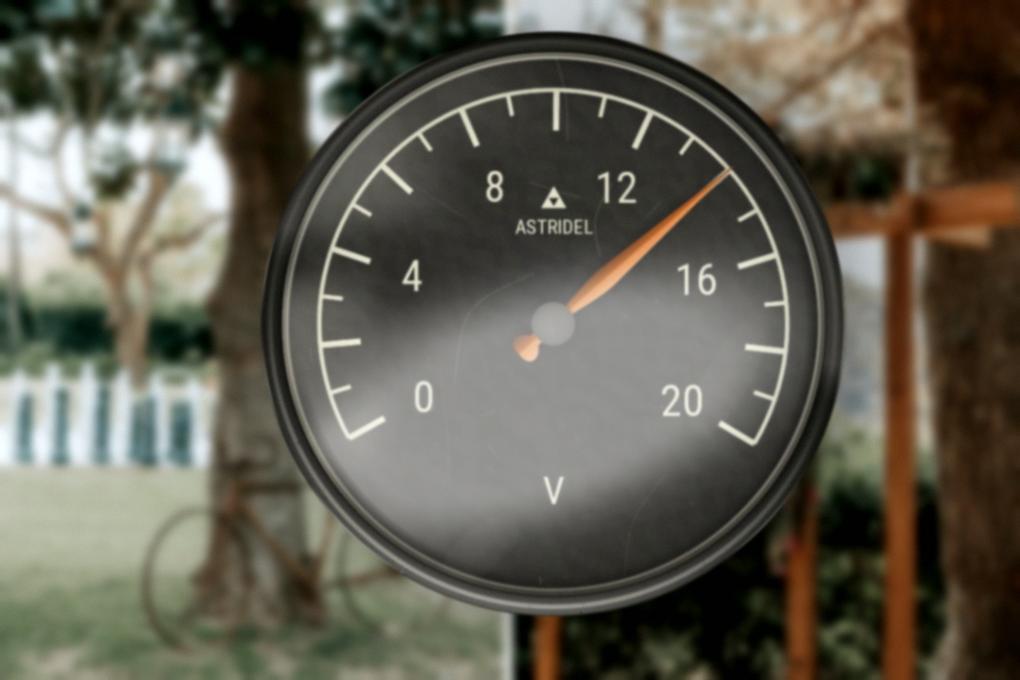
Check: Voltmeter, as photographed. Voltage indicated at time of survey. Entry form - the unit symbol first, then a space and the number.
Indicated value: V 14
